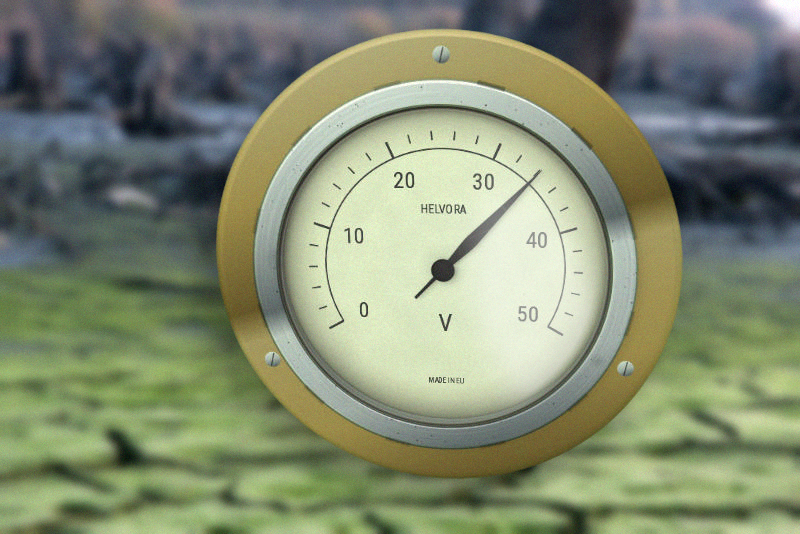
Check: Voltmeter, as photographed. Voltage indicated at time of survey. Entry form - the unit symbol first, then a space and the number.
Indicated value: V 34
